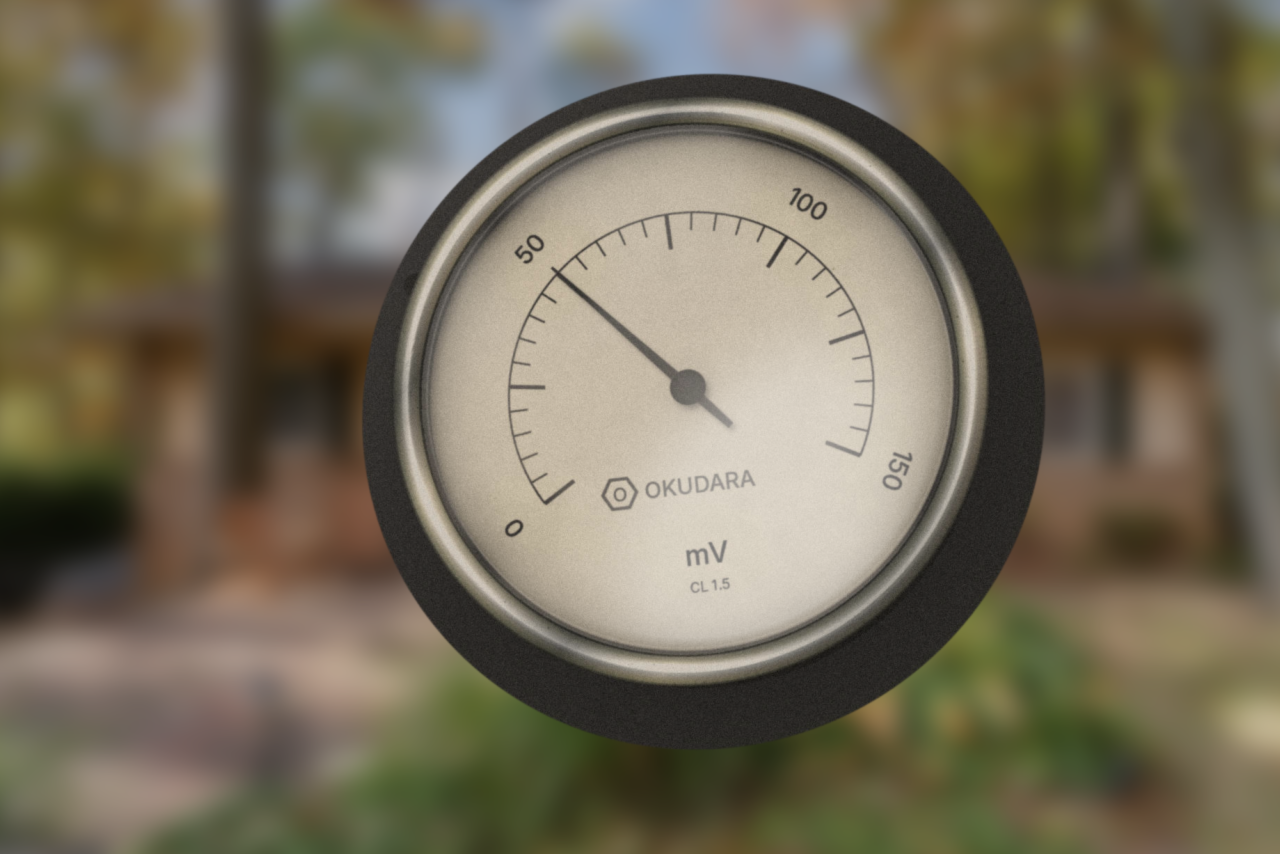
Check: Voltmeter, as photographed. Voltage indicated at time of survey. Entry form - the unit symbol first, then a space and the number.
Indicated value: mV 50
